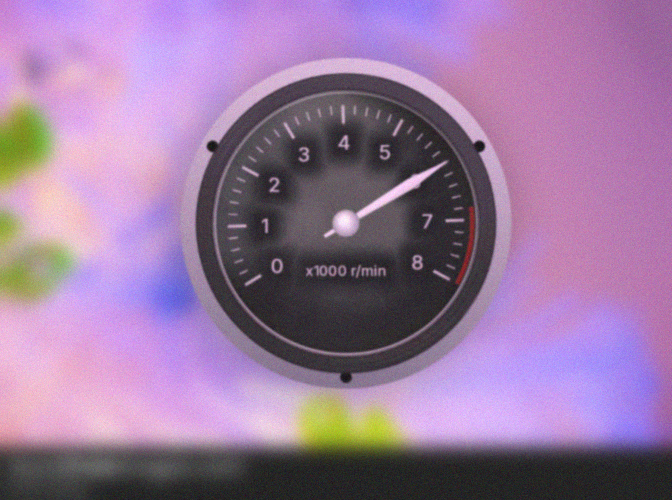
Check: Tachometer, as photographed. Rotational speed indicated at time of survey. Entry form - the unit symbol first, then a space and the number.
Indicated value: rpm 6000
